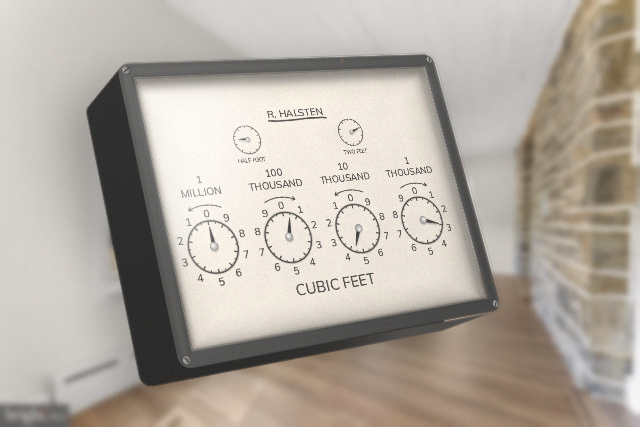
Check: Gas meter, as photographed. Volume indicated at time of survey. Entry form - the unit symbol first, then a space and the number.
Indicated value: ft³ 4300
